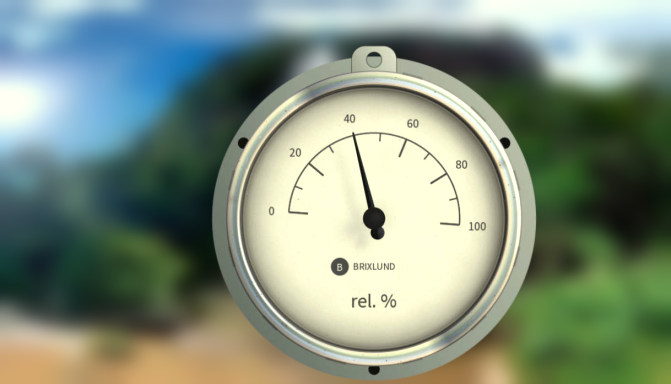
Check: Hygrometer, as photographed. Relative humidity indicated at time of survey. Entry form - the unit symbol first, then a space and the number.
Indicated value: % 40
